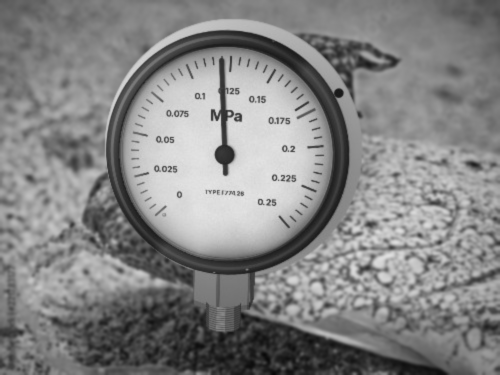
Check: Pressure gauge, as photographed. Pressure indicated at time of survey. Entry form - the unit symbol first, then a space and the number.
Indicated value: MPa 0.12
